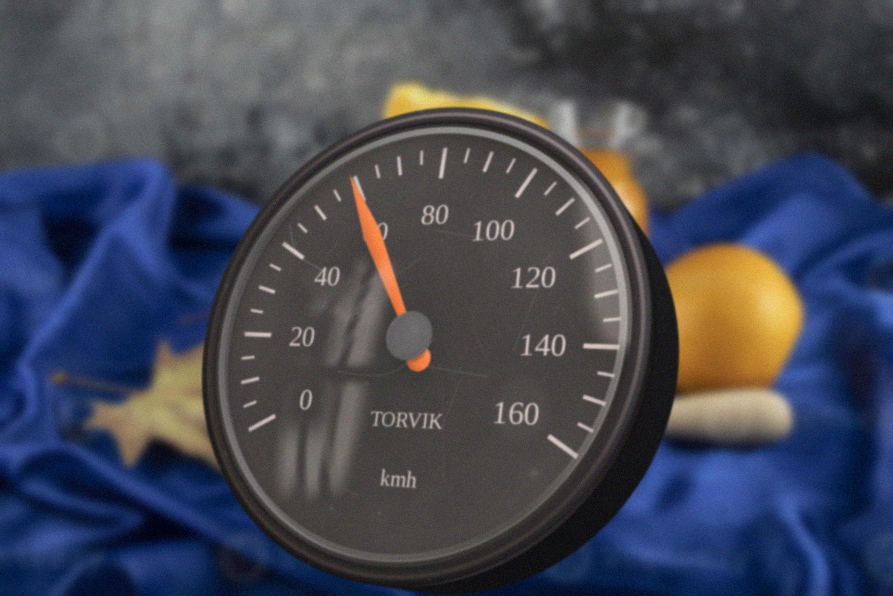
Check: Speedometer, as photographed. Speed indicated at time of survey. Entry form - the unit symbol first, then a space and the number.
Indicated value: km/h 60
